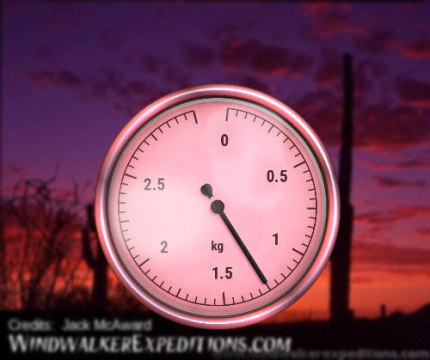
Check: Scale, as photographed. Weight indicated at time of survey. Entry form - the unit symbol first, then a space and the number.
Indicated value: kg 1.25
